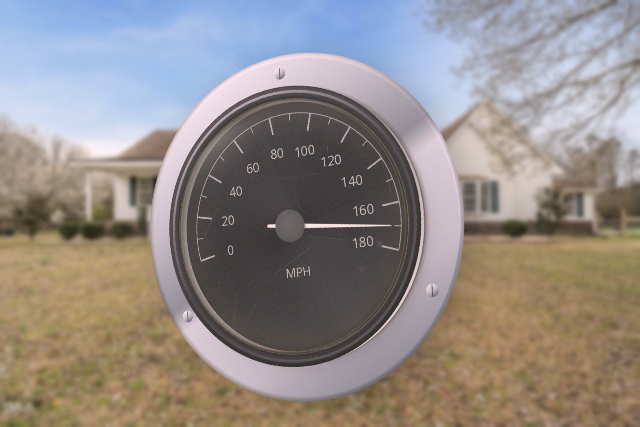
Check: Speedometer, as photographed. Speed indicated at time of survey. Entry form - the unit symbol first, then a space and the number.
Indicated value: mph 170
